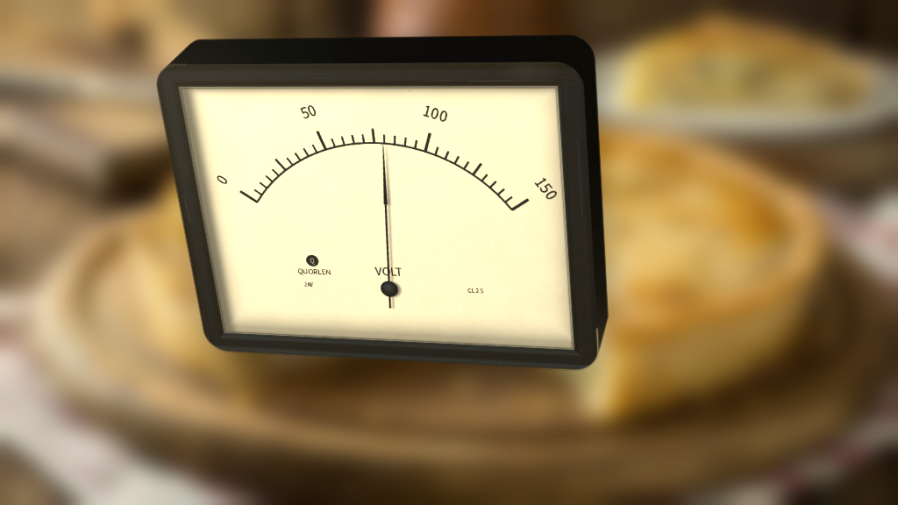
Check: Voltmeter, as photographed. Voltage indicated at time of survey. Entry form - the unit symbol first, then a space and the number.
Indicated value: V 80
